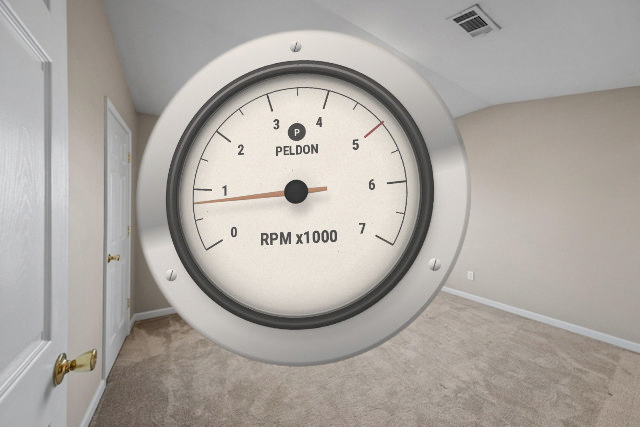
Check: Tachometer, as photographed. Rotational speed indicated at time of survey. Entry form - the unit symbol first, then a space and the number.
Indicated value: rpm 750
